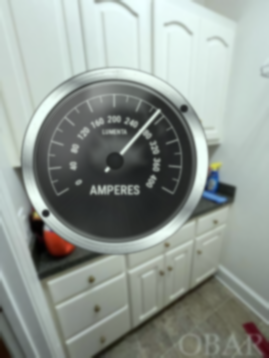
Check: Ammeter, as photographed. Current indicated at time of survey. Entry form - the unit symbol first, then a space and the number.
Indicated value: A 270
